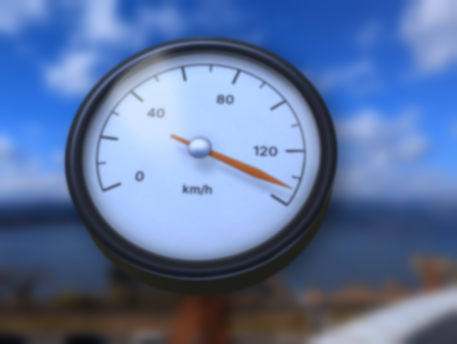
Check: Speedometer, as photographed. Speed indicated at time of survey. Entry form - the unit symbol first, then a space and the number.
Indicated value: km/h 135
